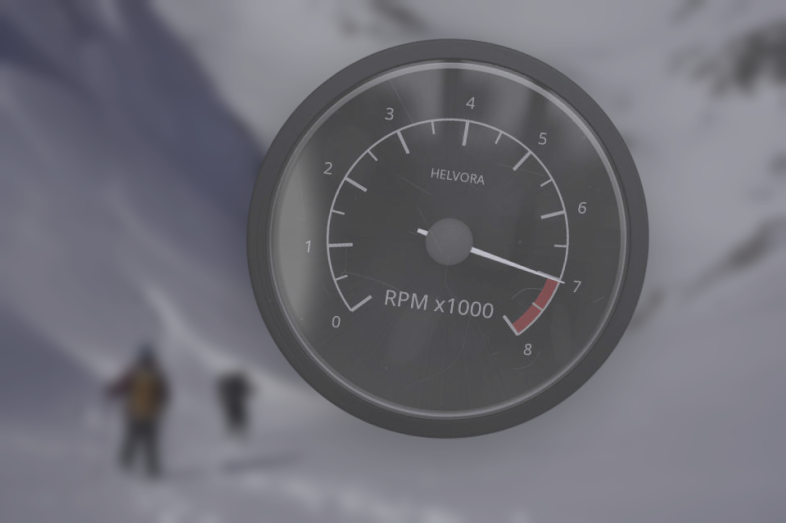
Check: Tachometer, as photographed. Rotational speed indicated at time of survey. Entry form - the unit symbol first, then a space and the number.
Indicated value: rpm 7000
